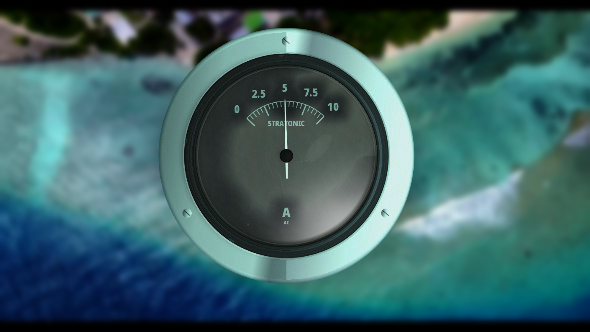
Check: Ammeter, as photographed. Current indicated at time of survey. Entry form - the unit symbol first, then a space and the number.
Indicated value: A 5
